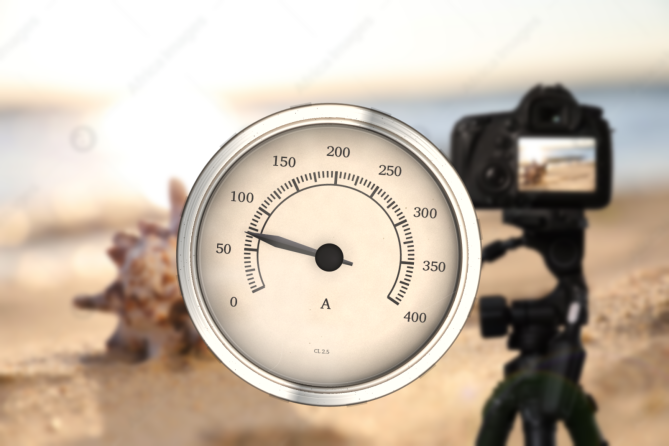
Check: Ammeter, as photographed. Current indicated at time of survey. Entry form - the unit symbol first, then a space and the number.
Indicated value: A 70
